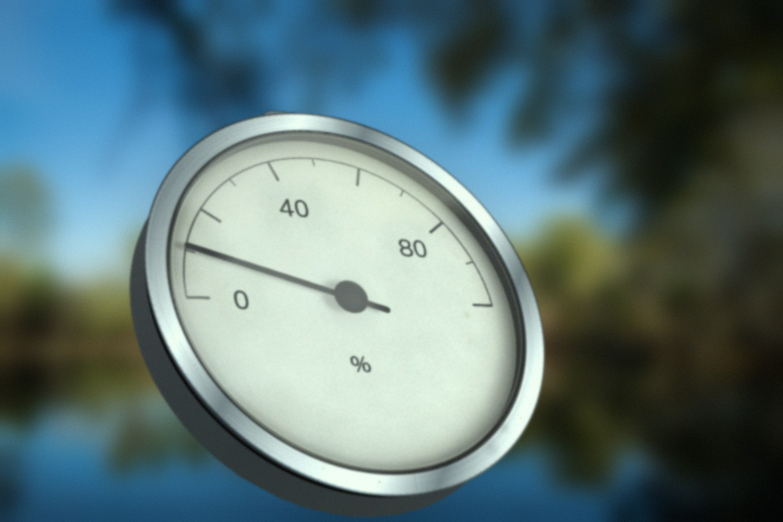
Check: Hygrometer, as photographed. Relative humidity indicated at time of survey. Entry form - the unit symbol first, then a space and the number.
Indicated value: % 10
